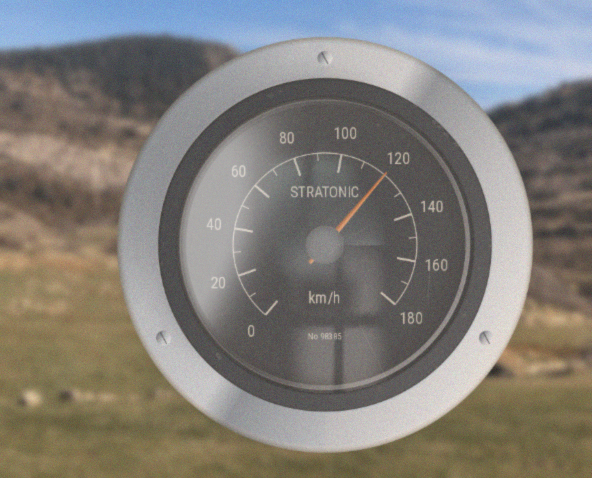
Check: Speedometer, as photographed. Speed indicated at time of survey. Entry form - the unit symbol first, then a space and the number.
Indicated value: km/h 120
